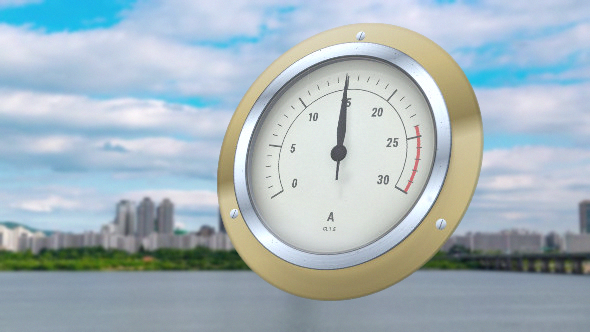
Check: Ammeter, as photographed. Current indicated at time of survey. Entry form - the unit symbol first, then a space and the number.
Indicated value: A 15
